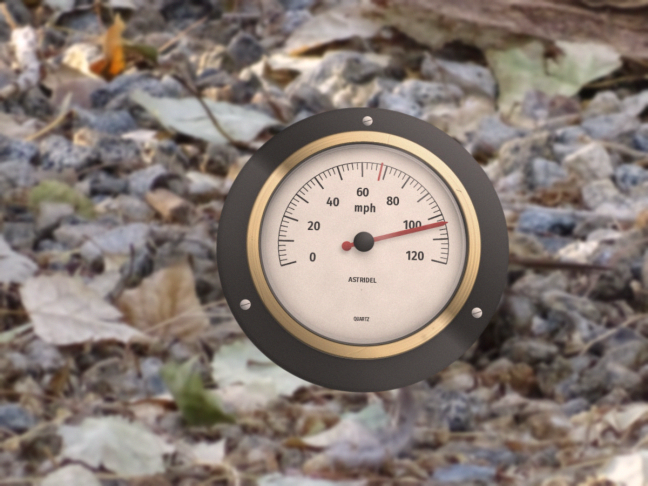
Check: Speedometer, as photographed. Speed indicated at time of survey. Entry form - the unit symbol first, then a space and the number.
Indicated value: mph 104
